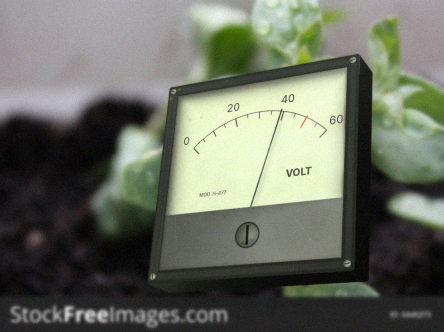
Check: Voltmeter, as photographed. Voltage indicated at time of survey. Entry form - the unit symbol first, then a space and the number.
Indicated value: V 40
